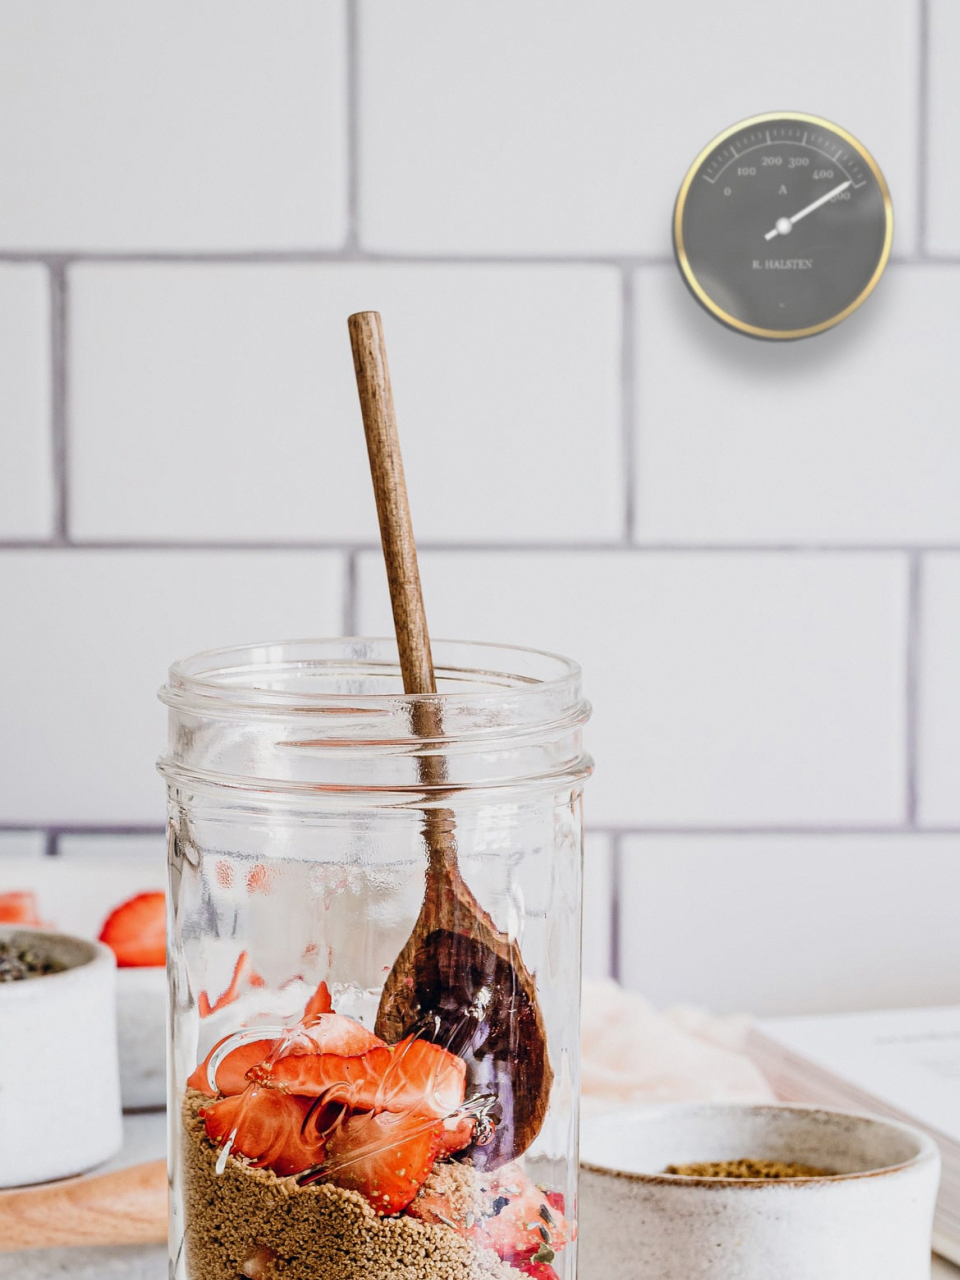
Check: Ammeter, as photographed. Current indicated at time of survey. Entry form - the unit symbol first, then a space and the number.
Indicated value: A 480
